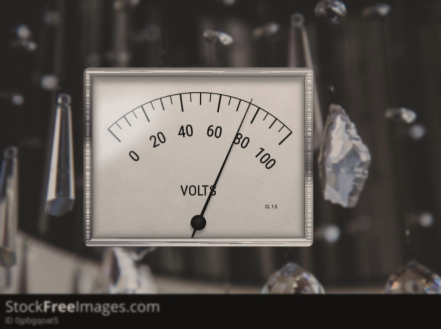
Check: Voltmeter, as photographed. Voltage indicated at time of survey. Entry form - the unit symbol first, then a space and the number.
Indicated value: V 75
